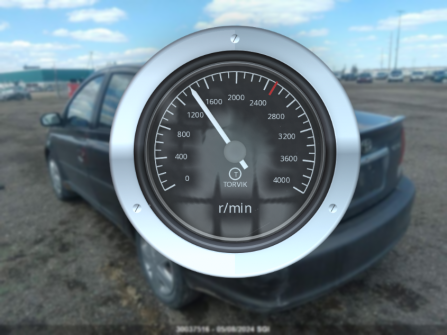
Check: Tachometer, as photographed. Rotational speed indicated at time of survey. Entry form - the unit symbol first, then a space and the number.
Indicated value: rpm 1400
